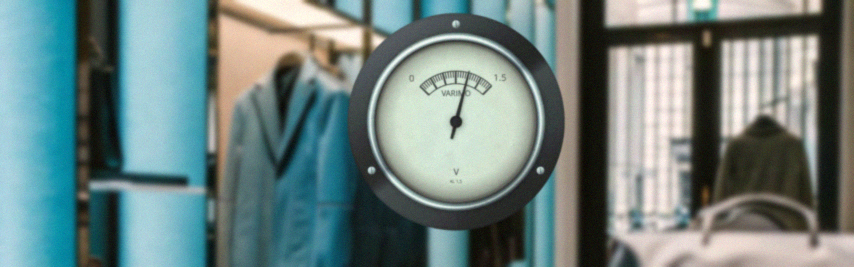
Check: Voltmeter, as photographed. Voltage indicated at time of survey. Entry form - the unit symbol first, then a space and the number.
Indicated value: V 1
